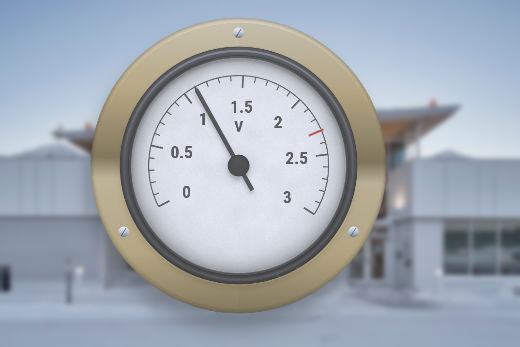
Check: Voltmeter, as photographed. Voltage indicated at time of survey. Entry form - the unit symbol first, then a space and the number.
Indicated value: V 1.1
